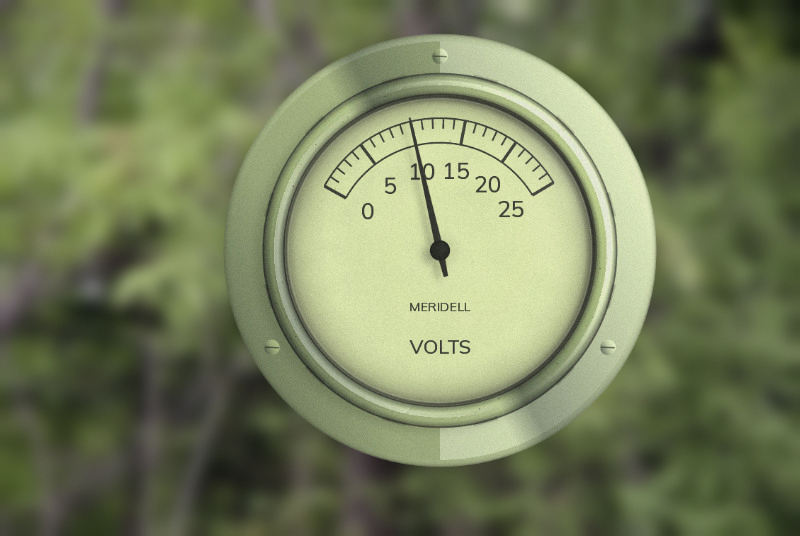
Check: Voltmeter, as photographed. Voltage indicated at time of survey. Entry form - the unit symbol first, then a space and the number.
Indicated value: V 10
